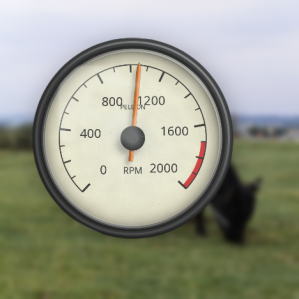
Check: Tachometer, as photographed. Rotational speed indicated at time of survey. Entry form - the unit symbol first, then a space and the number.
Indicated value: rpm 1050
